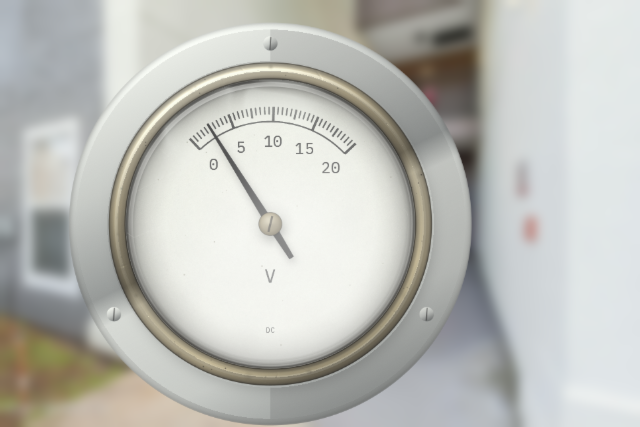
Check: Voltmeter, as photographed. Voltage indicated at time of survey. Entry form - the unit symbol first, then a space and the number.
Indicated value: V 2.5
